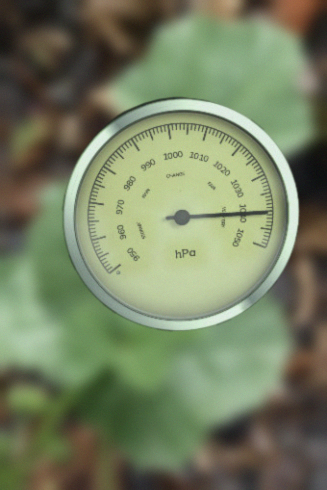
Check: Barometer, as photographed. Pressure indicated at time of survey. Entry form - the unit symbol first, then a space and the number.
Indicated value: hPa 1040
